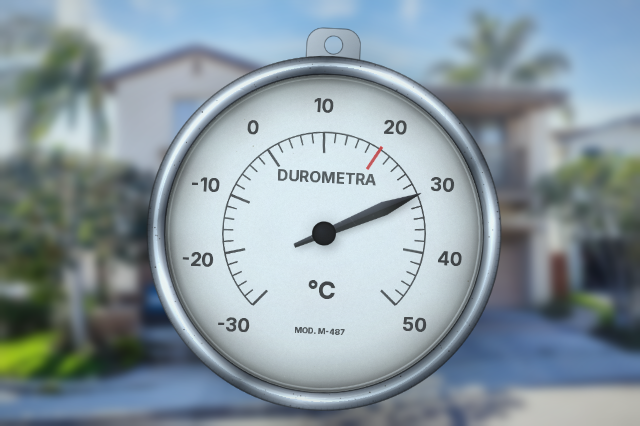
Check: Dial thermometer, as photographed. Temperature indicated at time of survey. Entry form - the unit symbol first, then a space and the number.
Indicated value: °C 30
